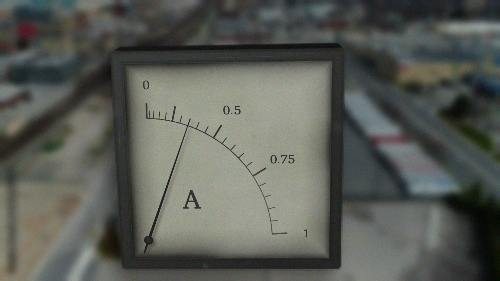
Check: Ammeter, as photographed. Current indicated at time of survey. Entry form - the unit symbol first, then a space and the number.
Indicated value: A 0.35
